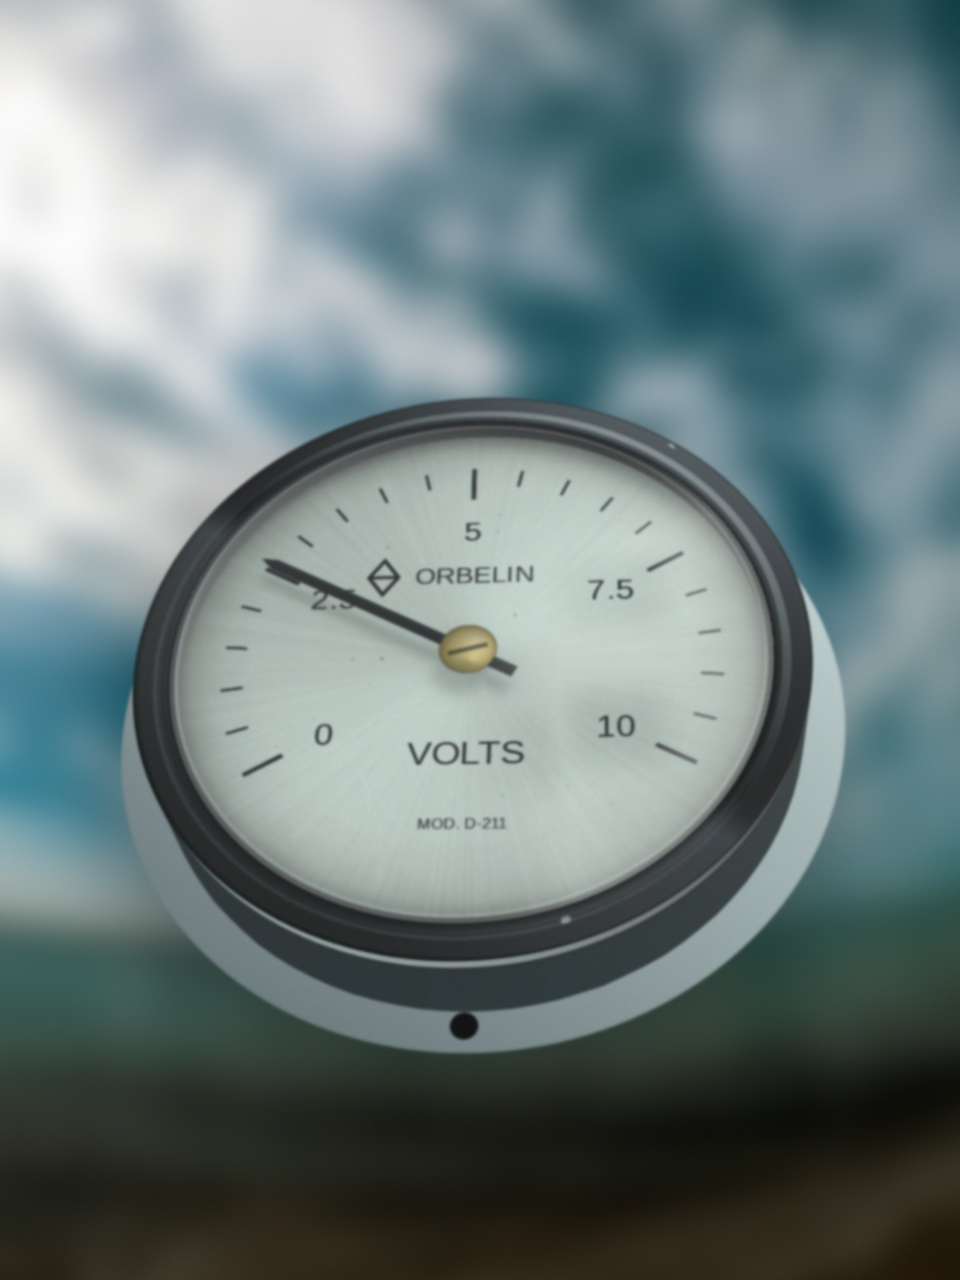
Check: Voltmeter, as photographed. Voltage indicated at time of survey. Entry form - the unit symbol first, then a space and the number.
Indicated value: V 2.5
